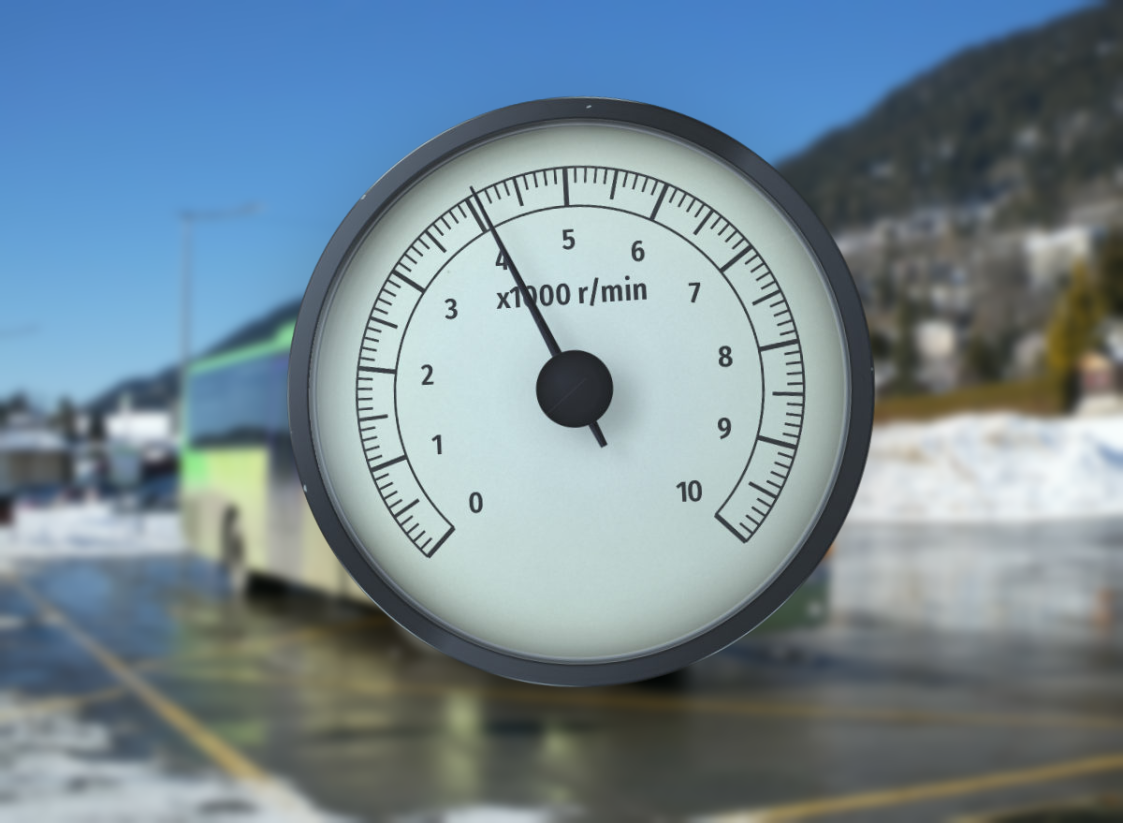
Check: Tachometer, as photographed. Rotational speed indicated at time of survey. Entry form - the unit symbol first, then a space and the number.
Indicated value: rpm 4100
